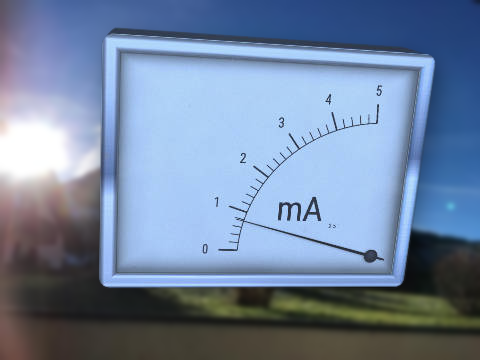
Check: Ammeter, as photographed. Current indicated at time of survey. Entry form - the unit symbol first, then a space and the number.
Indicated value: mA 0.8
